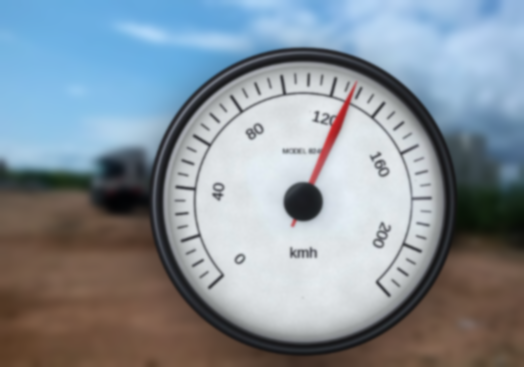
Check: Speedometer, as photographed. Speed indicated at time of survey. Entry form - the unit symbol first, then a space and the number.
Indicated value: km/h 127.5
